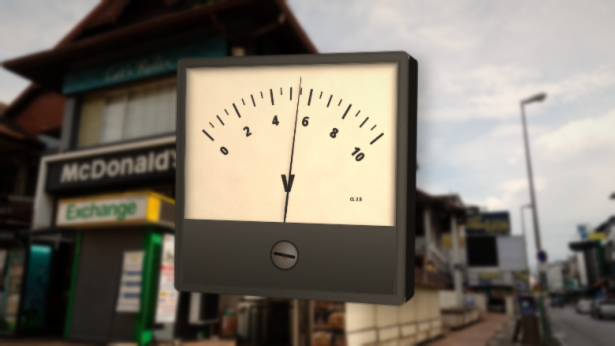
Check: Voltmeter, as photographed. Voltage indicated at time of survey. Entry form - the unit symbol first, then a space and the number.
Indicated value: V 5.5
